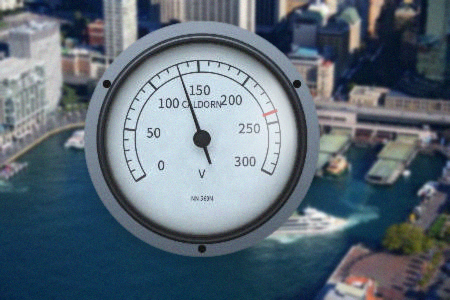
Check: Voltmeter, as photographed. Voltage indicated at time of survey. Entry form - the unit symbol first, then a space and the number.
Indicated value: V 130
